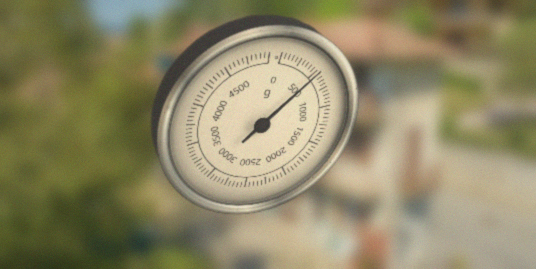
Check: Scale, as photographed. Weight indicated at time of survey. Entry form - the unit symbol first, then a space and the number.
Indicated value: g 500
